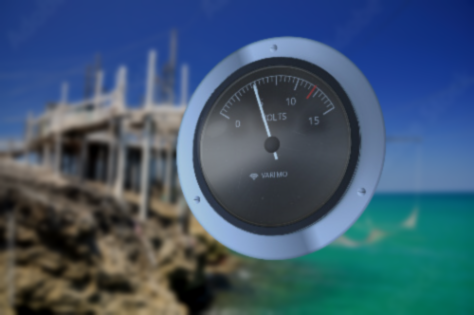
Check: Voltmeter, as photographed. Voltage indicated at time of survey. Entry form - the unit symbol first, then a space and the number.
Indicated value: V 5
